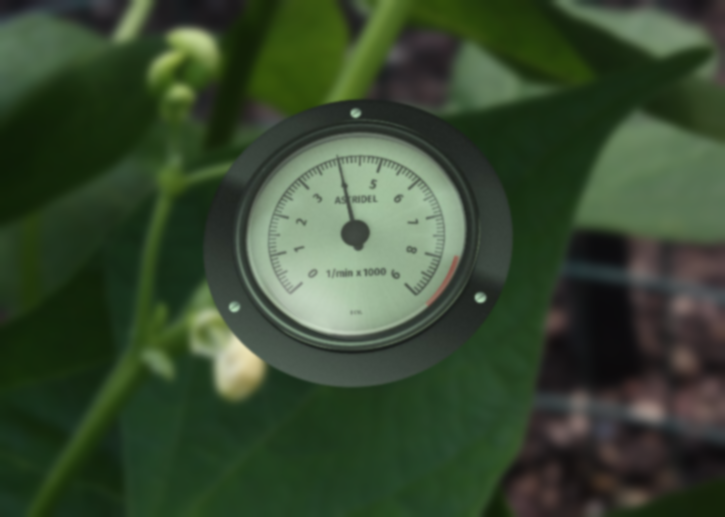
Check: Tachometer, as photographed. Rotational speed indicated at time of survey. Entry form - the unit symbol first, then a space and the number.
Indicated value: rpm 4000
